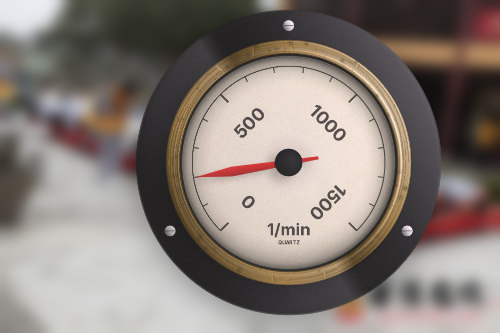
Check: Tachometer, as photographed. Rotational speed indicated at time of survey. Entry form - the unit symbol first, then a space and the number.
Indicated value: rpm 200
